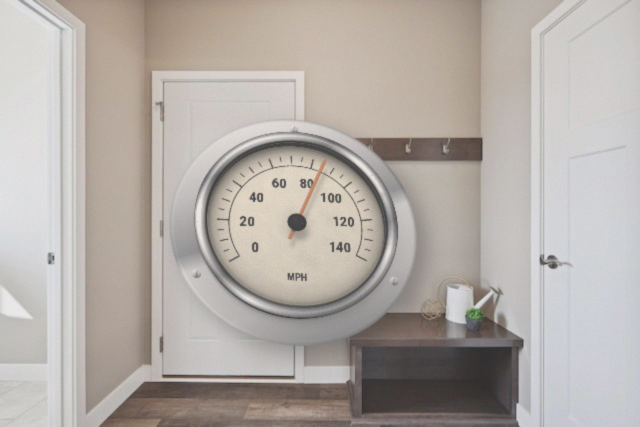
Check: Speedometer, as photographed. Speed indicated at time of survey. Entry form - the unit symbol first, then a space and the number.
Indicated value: mph 85
